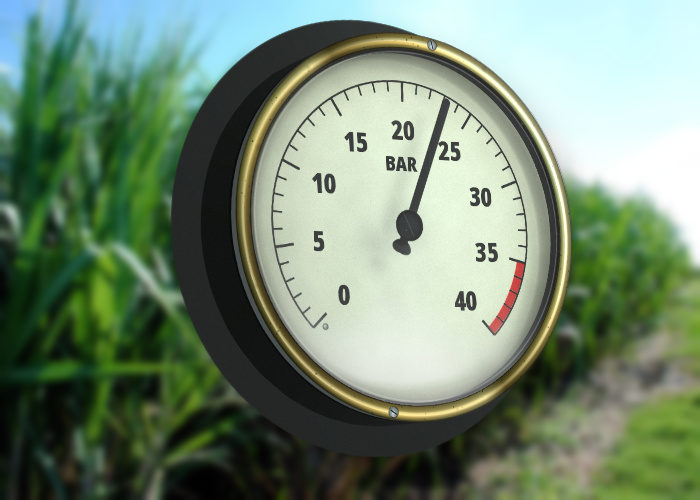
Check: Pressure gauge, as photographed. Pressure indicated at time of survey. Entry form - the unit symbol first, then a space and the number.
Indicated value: bar 23
